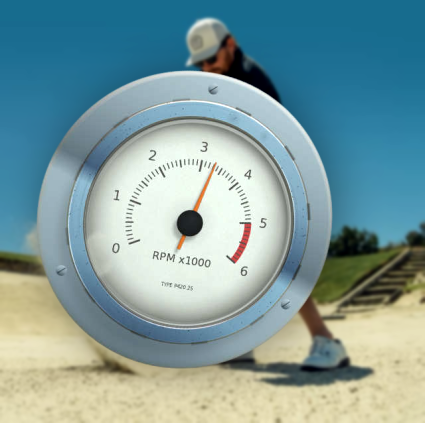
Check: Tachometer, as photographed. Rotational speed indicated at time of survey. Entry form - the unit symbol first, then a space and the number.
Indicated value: rpm 3300
